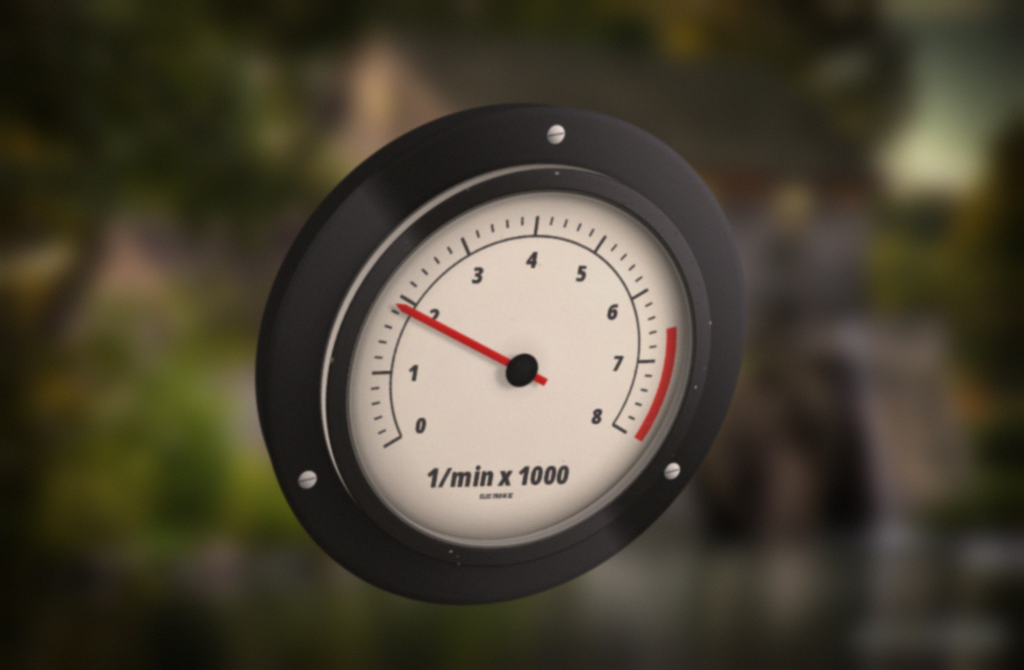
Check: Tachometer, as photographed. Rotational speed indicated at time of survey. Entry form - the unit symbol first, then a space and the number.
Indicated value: rpm 1900
